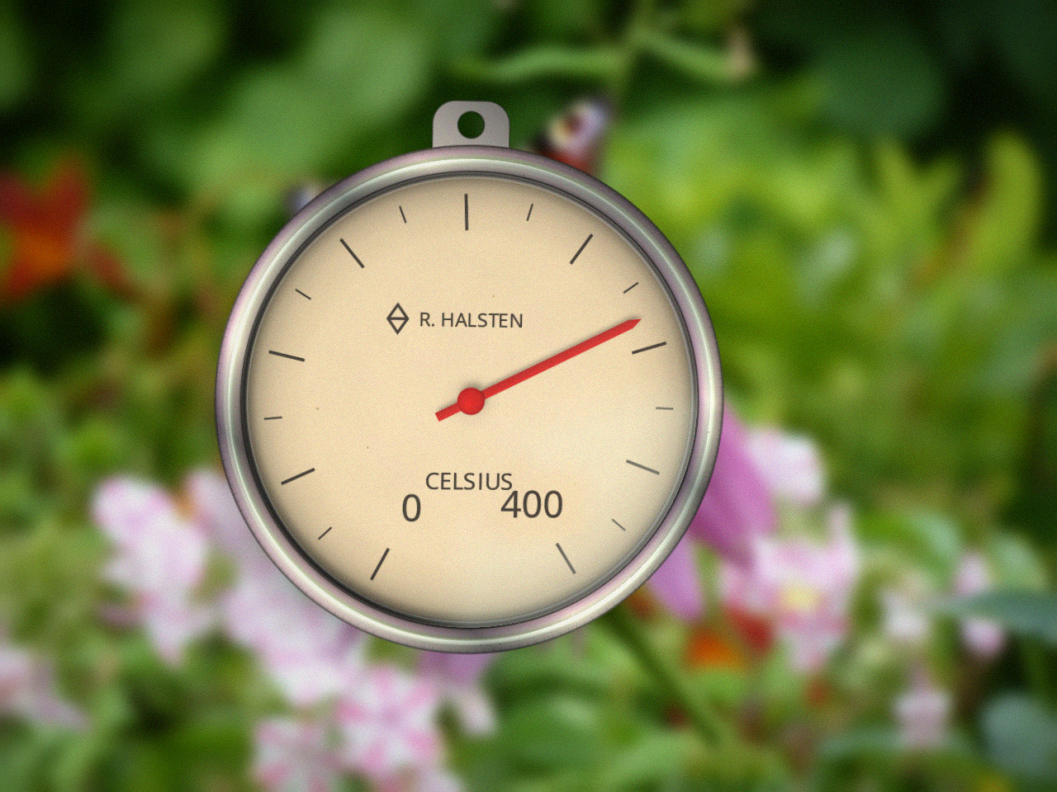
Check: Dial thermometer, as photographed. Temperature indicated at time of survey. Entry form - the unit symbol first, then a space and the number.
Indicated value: °C 287.5
